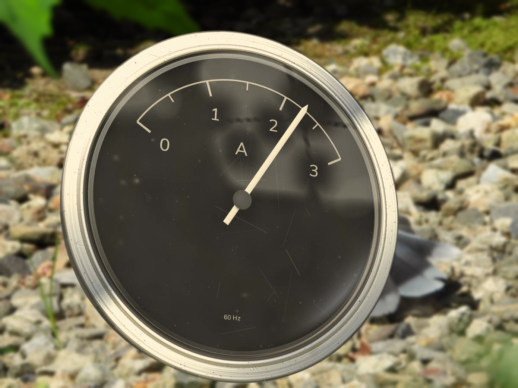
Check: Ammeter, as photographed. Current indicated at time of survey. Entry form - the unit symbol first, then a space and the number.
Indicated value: A 2.25
